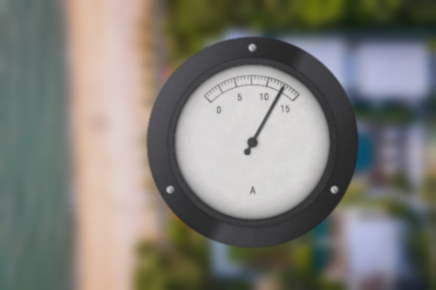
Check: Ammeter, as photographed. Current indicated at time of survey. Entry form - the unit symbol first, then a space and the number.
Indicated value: A 12.5
